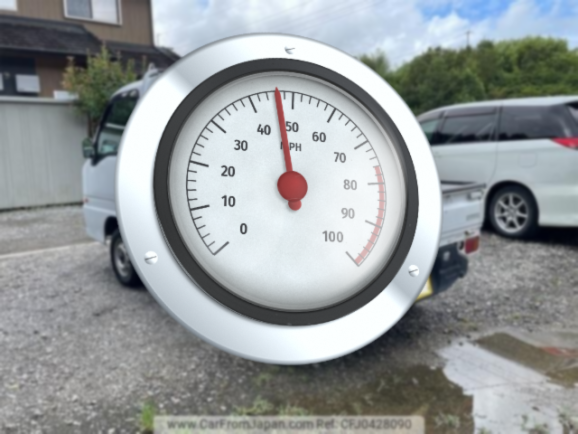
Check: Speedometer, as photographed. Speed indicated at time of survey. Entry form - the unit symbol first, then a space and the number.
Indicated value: mph 46
